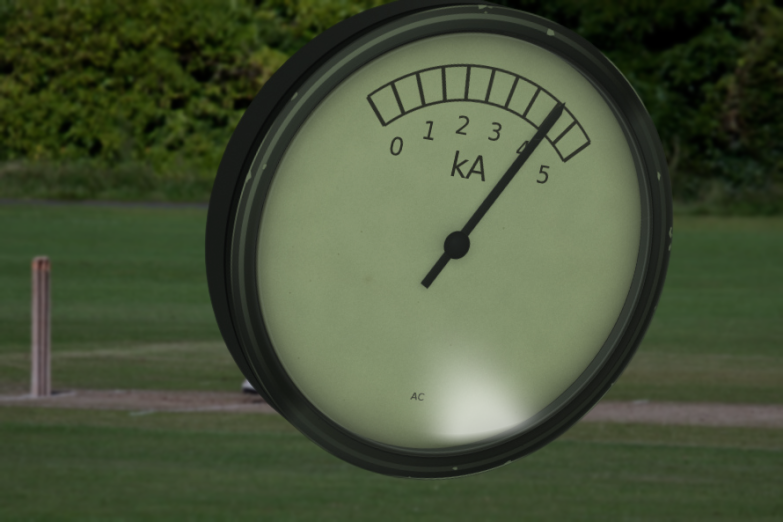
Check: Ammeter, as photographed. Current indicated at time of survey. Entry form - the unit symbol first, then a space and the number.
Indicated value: kA 4
